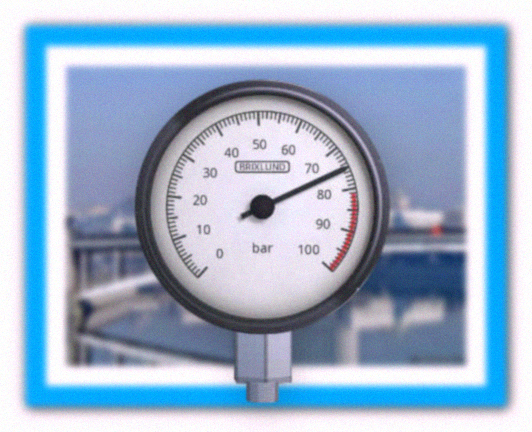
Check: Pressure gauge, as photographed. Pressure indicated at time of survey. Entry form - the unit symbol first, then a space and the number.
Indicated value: bar 75
